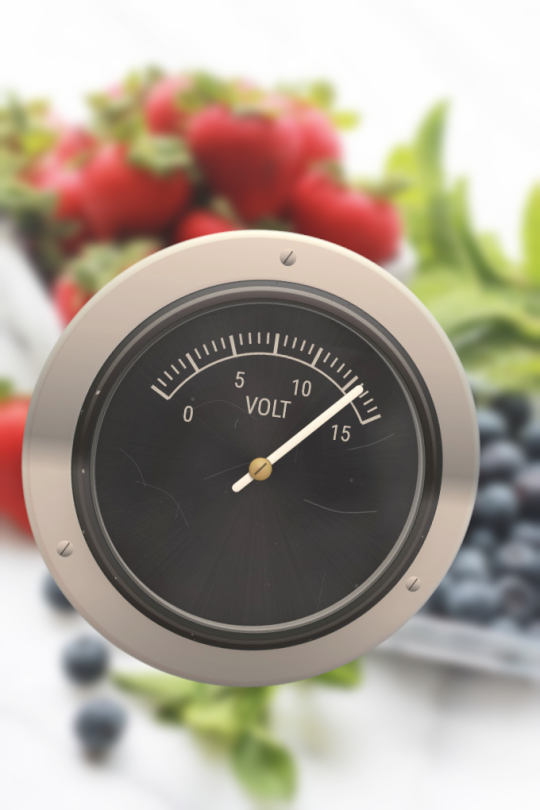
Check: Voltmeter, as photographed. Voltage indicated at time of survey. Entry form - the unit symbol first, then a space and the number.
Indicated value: V 13
